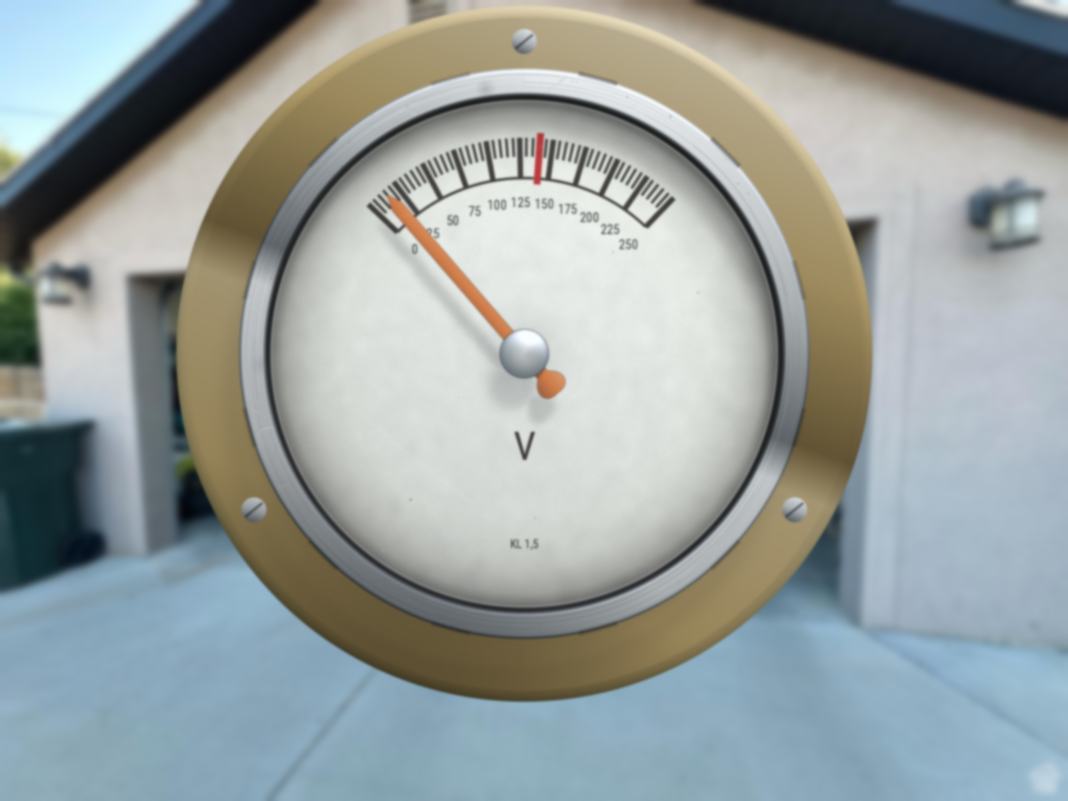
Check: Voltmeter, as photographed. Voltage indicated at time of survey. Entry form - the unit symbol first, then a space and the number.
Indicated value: V 15
